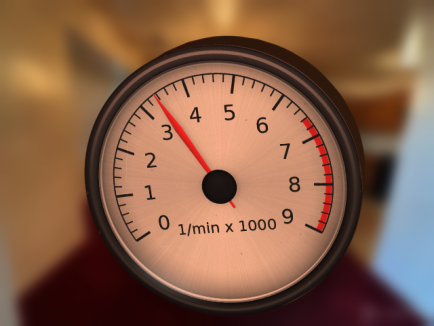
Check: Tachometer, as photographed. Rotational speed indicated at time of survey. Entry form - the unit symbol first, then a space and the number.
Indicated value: rpm 3400
